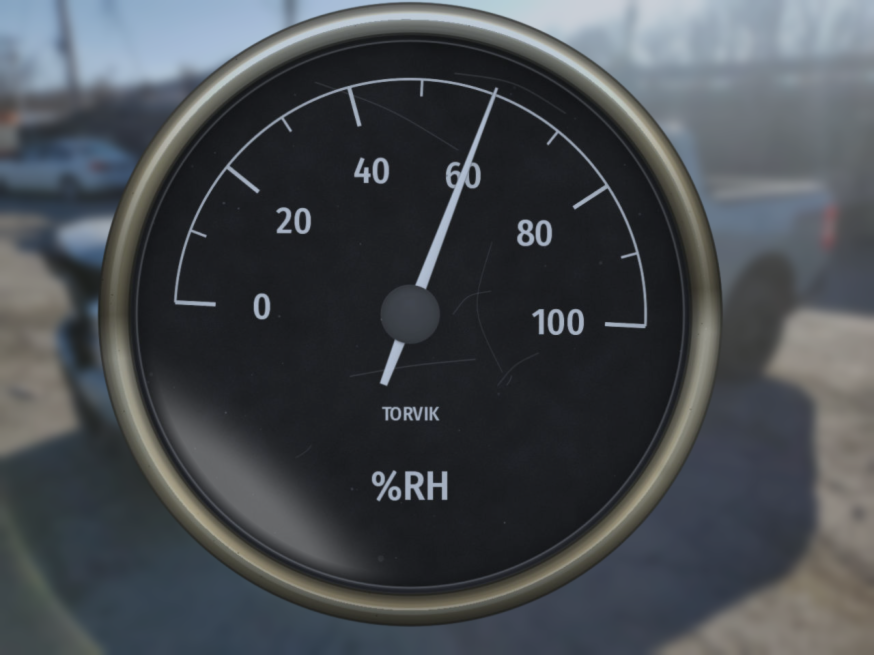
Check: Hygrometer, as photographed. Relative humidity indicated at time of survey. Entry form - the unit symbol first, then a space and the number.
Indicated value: % 60
